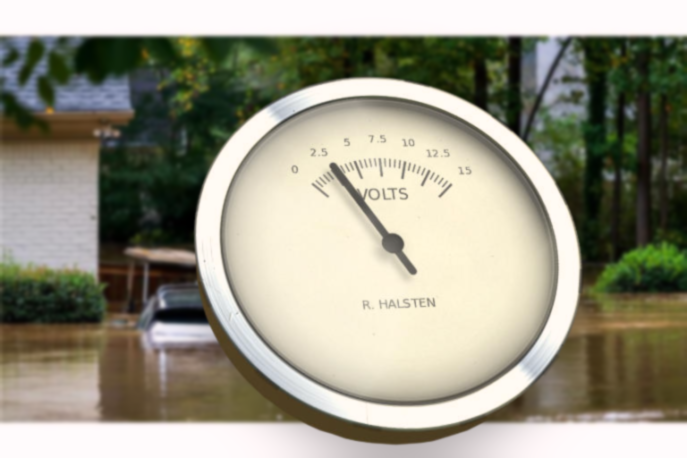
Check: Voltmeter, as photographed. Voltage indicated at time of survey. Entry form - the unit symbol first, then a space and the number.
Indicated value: V 2.5
